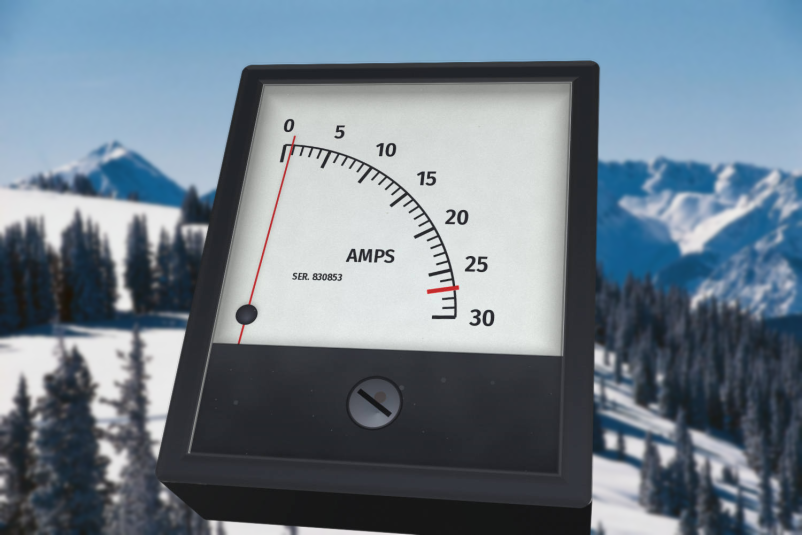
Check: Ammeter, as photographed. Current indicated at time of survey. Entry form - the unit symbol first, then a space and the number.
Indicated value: A 1
